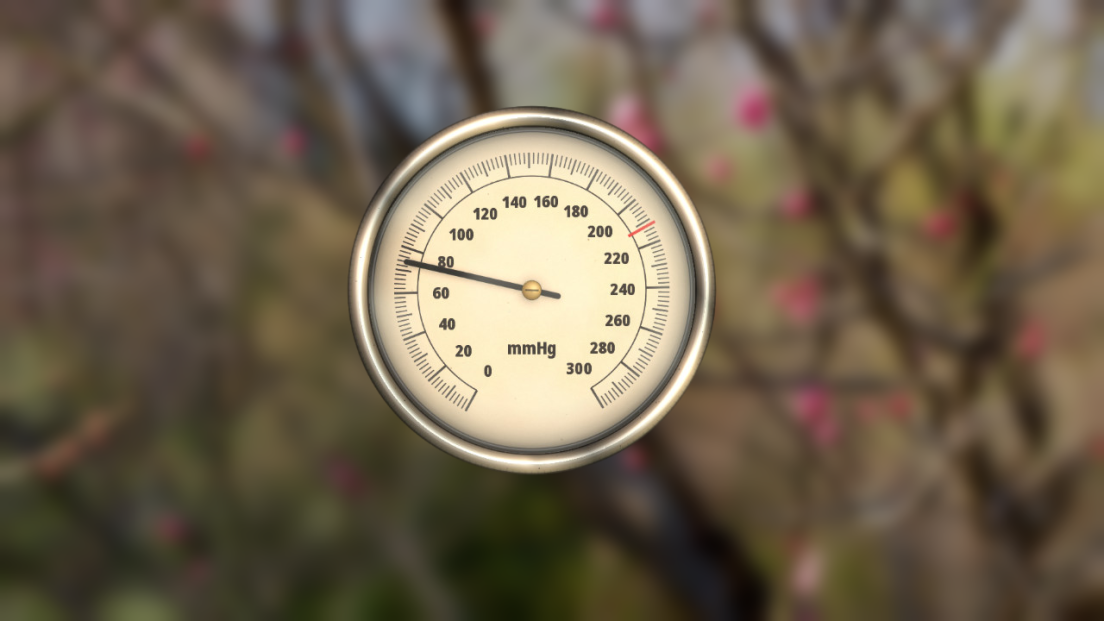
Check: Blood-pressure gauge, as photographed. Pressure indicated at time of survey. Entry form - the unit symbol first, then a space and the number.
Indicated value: mmHg 74
